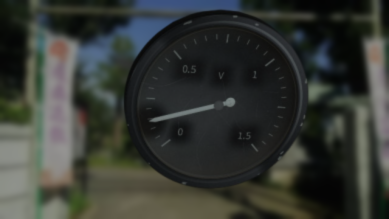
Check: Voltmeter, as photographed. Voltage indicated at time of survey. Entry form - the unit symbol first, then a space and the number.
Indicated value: V 0.15
